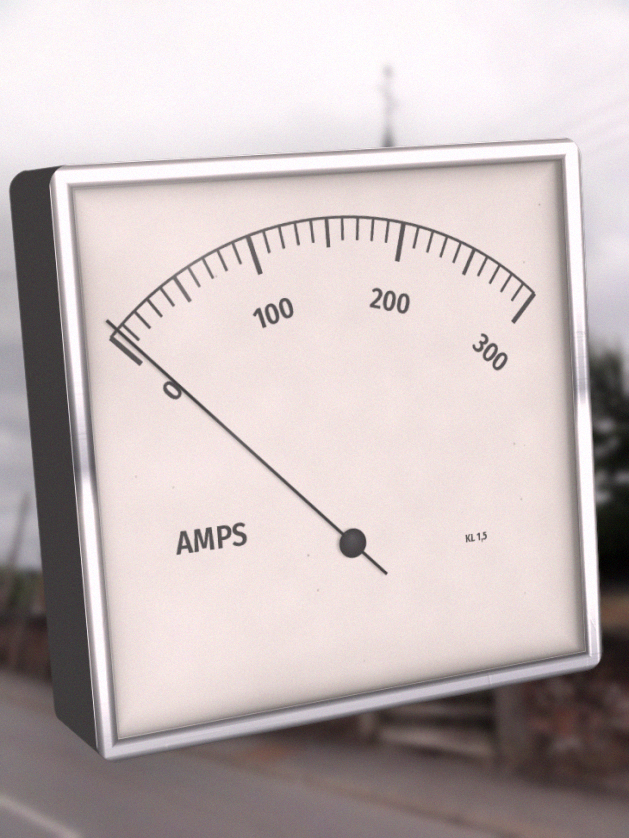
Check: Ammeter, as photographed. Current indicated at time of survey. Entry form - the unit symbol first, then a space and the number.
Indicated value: A 5
